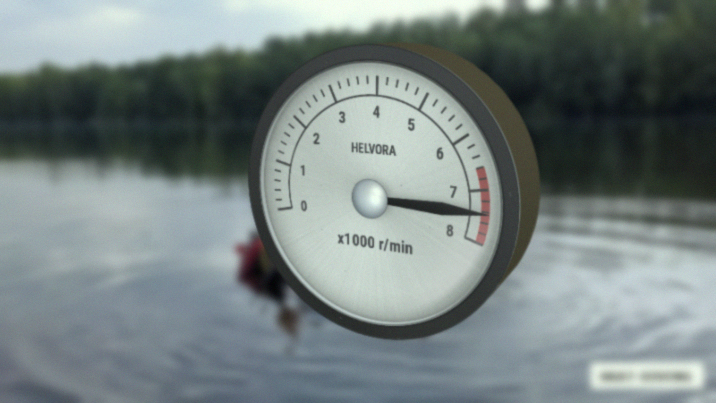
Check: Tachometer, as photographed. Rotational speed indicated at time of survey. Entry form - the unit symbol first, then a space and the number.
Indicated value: rpm 7400
